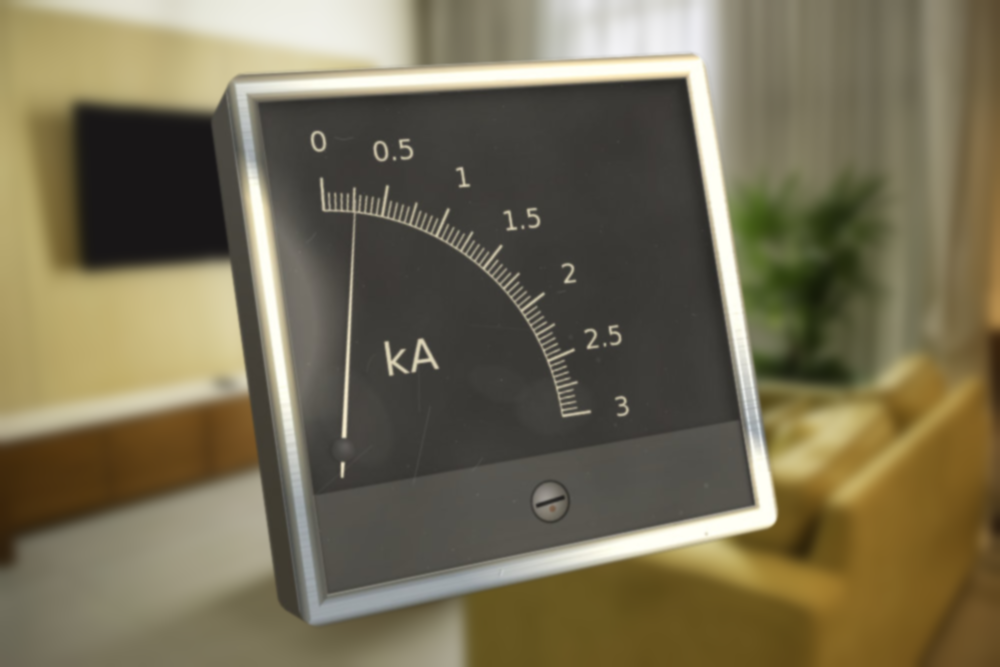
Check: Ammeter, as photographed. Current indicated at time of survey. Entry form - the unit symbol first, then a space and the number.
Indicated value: kA 0.25
